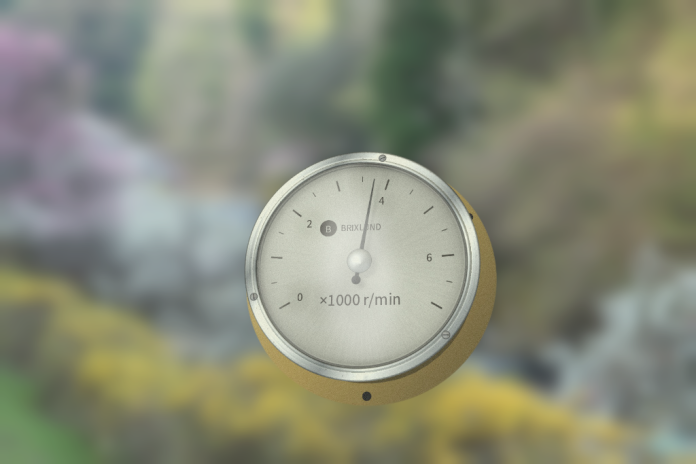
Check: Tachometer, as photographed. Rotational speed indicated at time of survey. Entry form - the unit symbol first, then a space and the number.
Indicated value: rpm 3750
